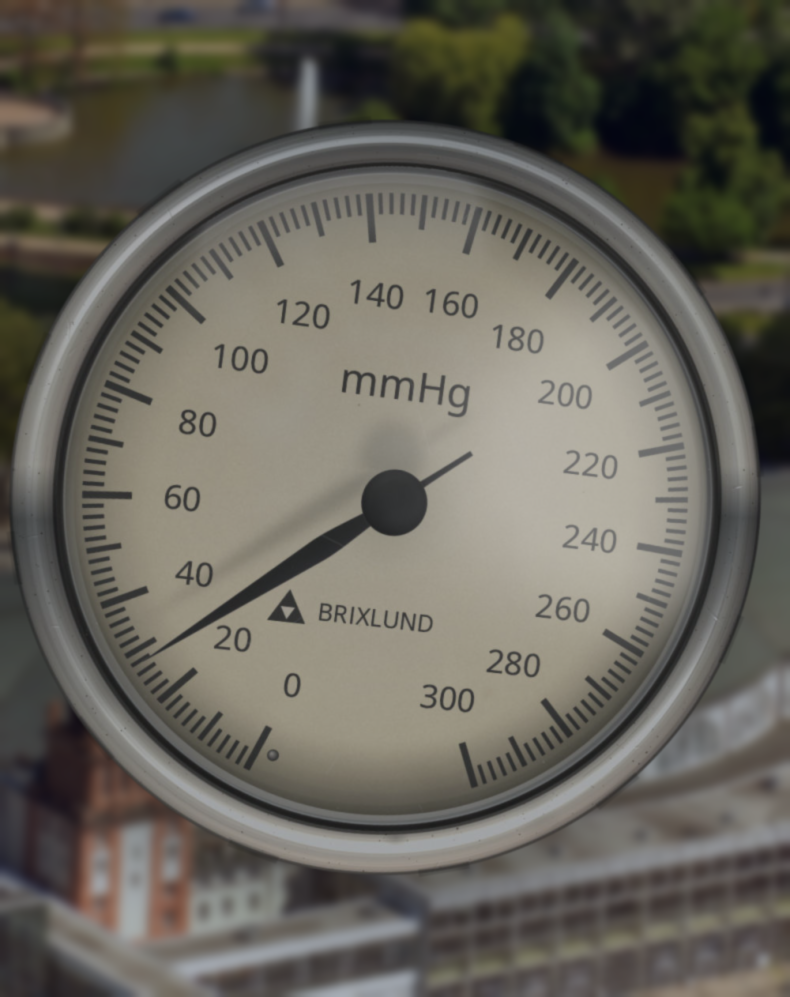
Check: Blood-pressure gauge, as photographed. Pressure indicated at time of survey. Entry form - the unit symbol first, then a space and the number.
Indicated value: mmHg 28
